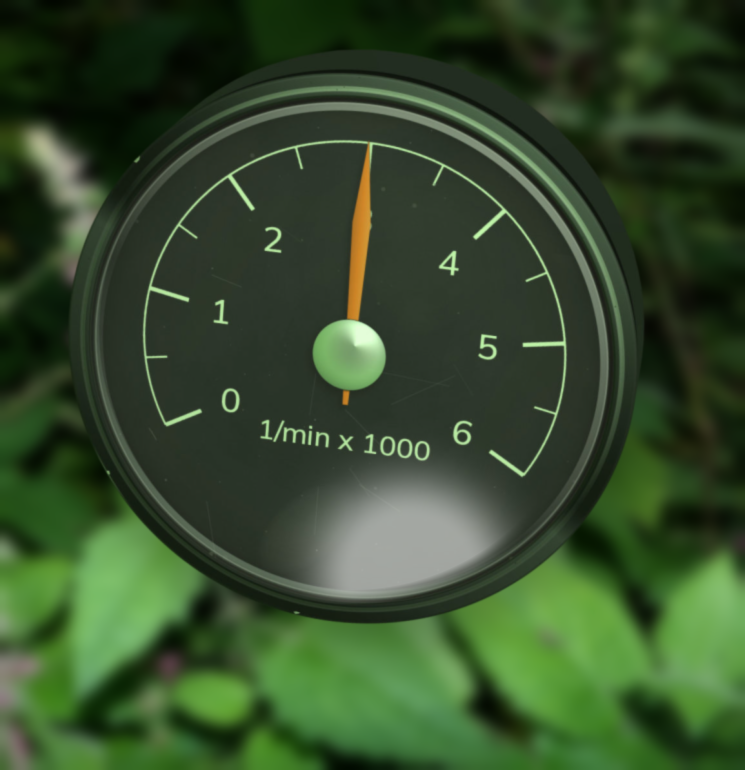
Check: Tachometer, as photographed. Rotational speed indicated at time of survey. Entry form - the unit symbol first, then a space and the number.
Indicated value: rpm 3000
